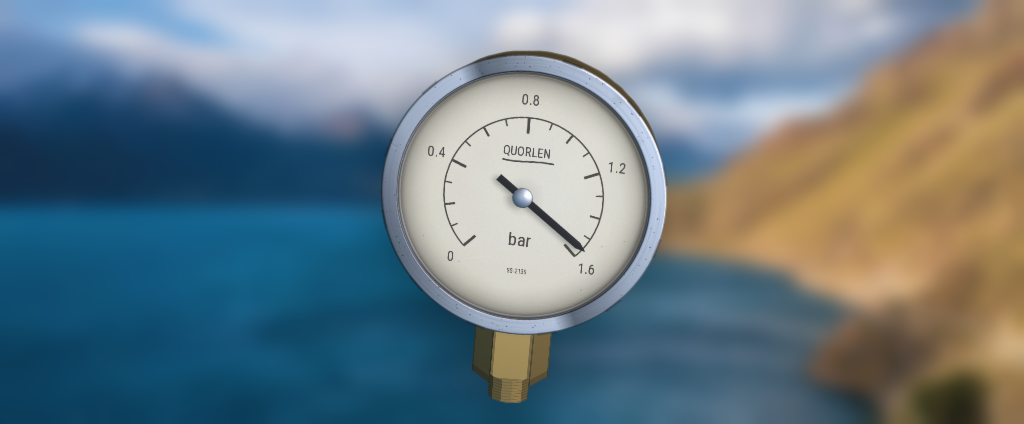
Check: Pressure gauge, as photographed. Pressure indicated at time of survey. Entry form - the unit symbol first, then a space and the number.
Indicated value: bar 1.55
